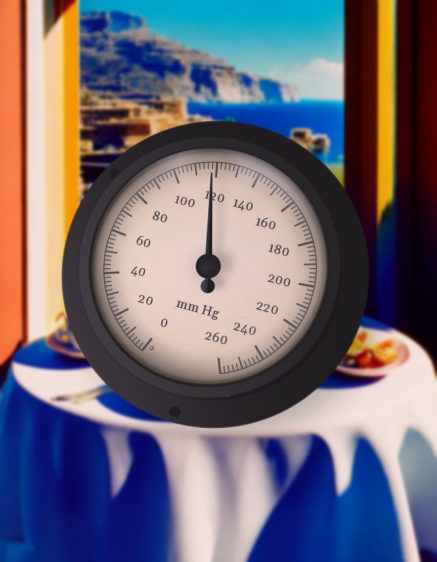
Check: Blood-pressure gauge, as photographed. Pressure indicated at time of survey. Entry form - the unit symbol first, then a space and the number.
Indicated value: mmHg 118
